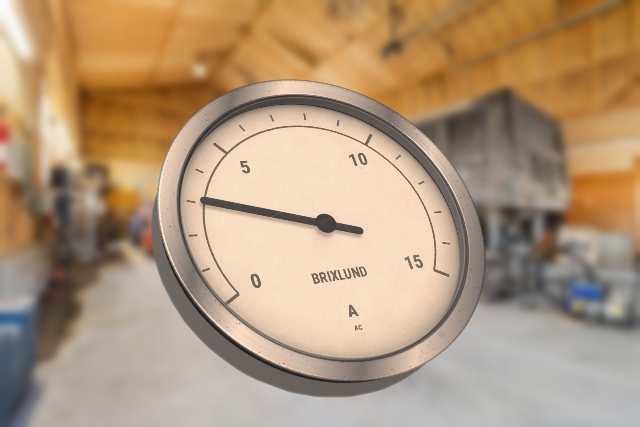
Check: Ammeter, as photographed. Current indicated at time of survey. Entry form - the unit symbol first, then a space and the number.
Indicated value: A 3
